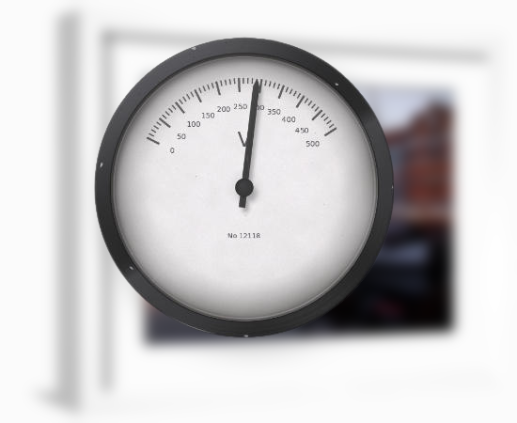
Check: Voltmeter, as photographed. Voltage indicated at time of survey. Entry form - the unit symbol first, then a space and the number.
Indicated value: V 290
